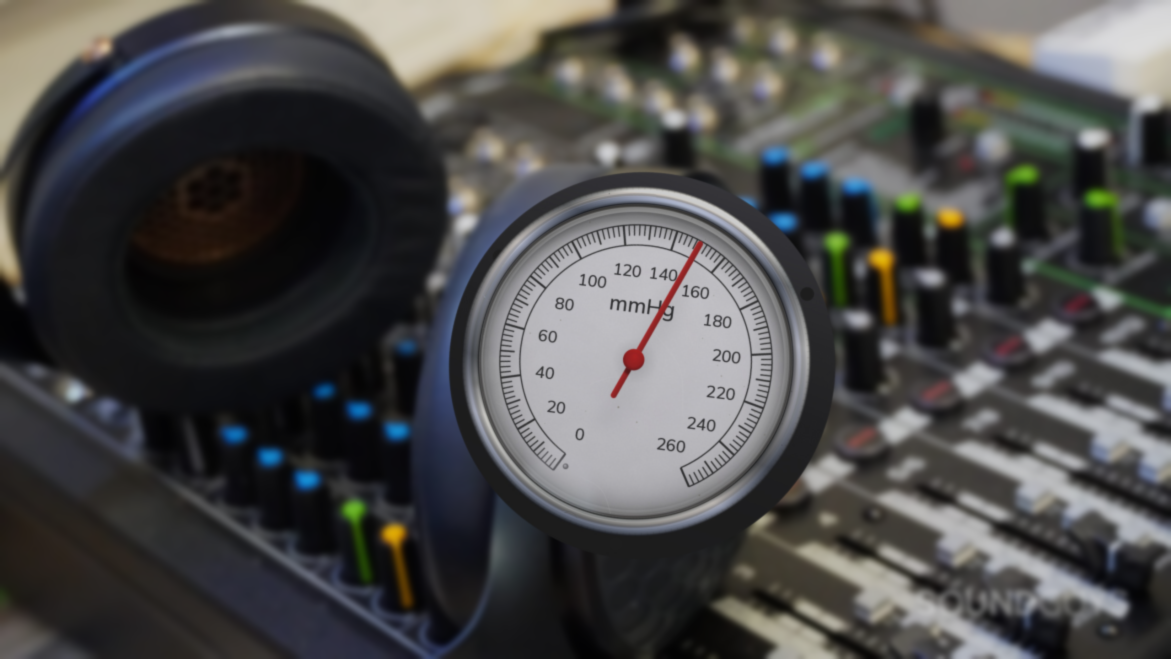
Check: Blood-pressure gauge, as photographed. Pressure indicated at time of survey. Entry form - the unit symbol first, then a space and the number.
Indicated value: mmHg 150
